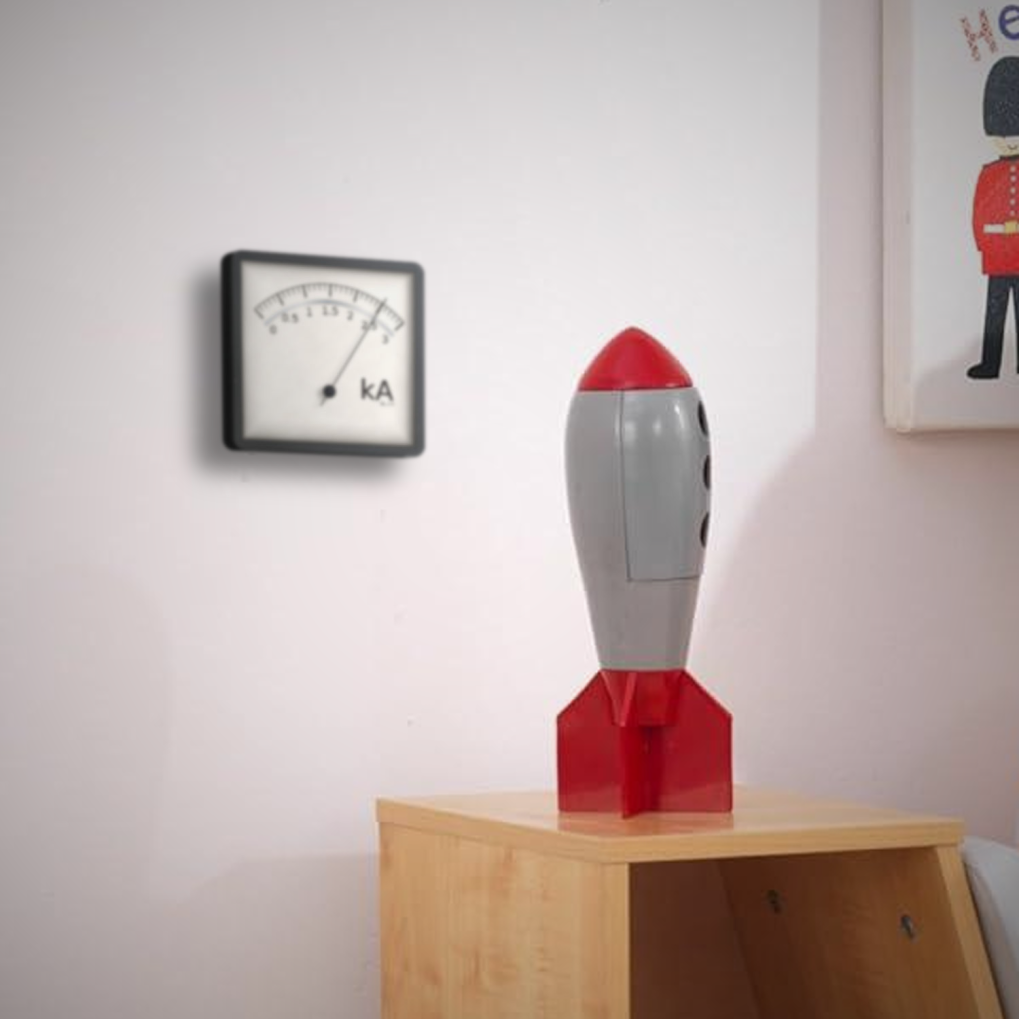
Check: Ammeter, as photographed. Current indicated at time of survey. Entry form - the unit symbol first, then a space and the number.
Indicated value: kA 2.5
